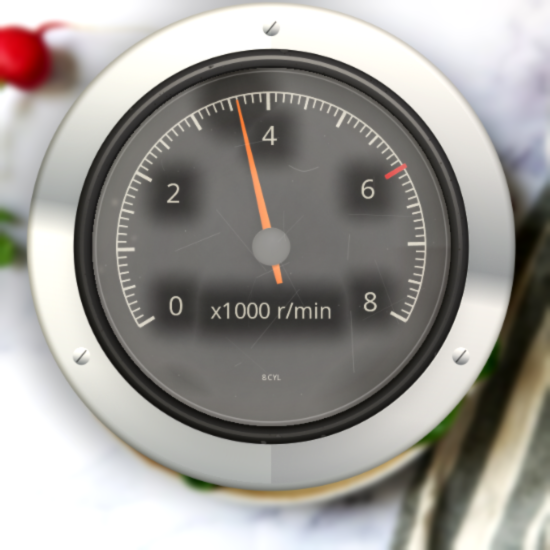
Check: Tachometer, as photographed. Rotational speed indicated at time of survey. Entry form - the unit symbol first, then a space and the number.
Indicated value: rpm 3600
